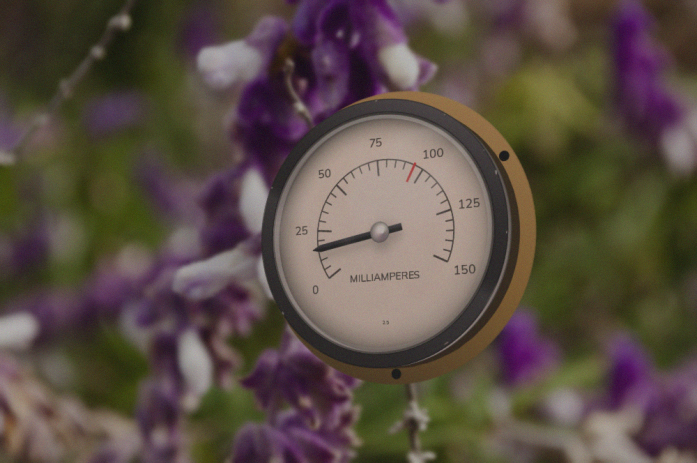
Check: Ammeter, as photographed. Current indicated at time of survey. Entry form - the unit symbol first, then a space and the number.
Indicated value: mA 15
